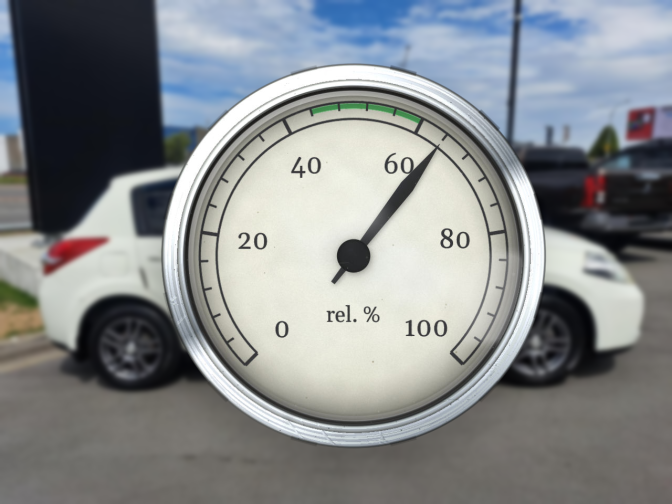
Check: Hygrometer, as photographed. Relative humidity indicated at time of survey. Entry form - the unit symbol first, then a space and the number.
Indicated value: % 64
